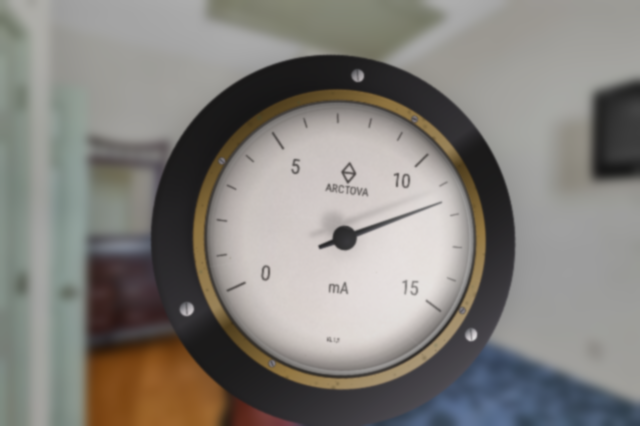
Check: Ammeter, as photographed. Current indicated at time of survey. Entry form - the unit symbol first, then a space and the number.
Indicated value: mA 11.5
